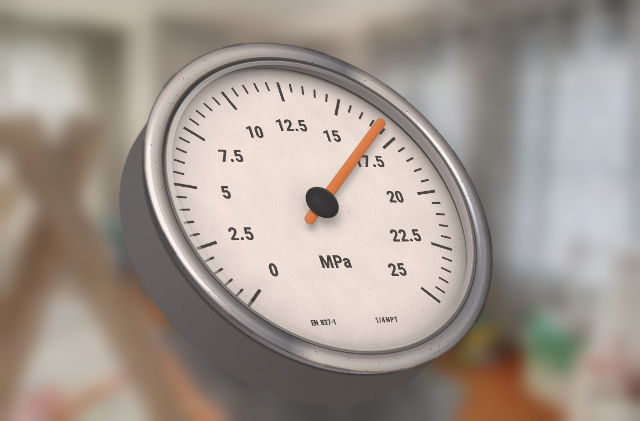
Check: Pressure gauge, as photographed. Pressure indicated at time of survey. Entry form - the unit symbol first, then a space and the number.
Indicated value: MPa 16.75
